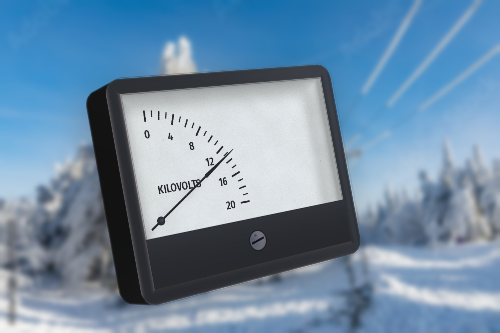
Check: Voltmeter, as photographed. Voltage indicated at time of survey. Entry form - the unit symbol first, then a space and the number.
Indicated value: kV 13
